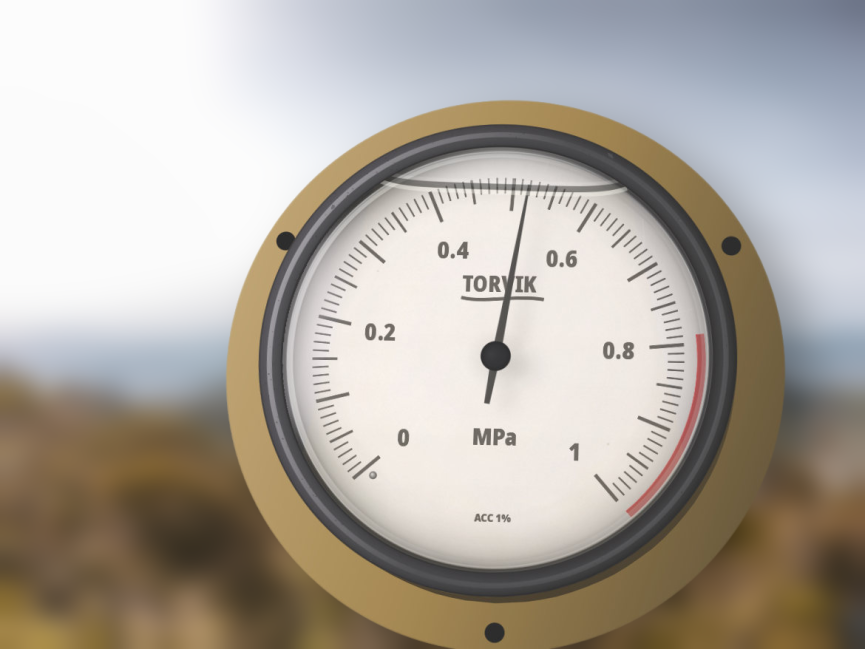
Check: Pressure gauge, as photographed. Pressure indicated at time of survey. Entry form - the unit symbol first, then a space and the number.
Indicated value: MPa 0.52
